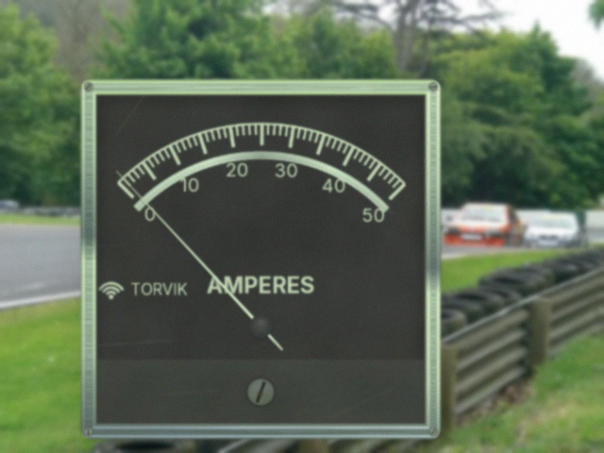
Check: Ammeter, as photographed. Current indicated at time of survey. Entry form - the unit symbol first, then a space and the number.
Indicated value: A 1
